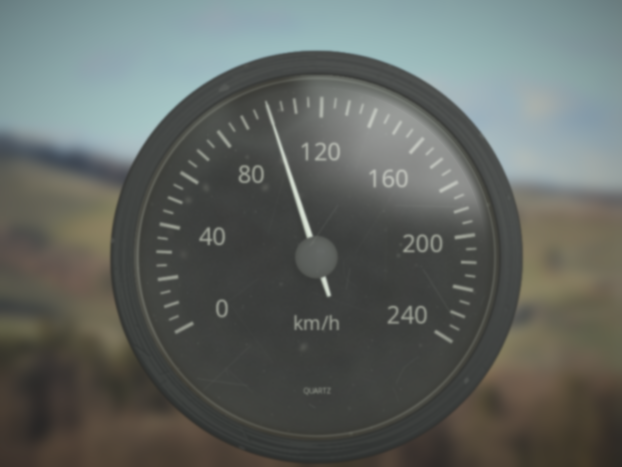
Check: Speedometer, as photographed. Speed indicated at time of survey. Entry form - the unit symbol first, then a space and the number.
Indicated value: km/h 100
